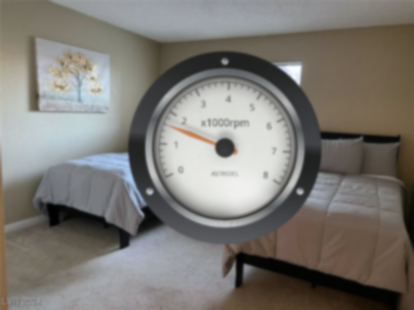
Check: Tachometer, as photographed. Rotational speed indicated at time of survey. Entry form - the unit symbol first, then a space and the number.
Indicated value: rpm 1600
